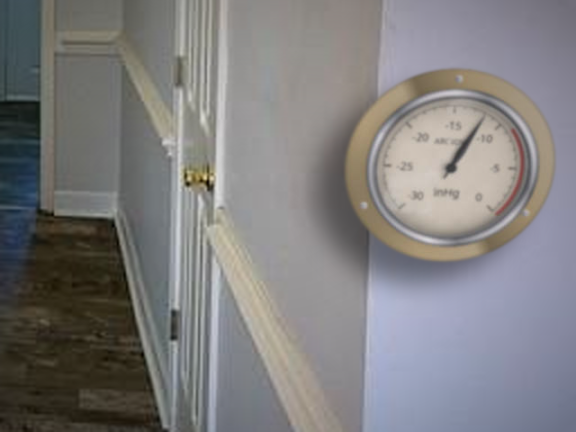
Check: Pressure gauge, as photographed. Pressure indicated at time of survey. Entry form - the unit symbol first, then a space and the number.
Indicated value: inHg -12
